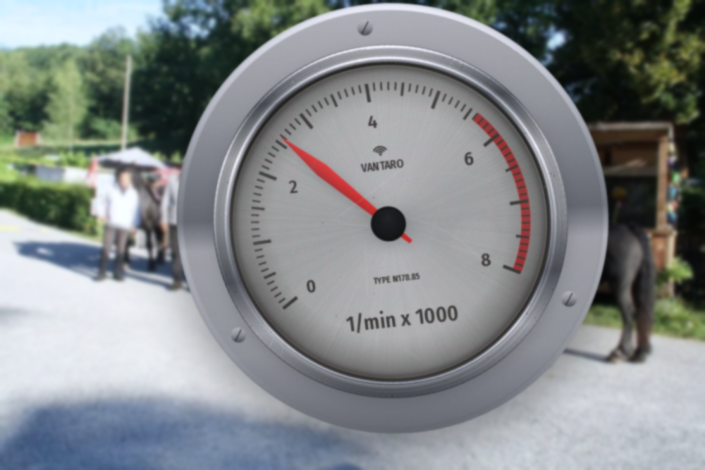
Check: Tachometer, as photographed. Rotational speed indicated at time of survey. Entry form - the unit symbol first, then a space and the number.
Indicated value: rpm 2600
